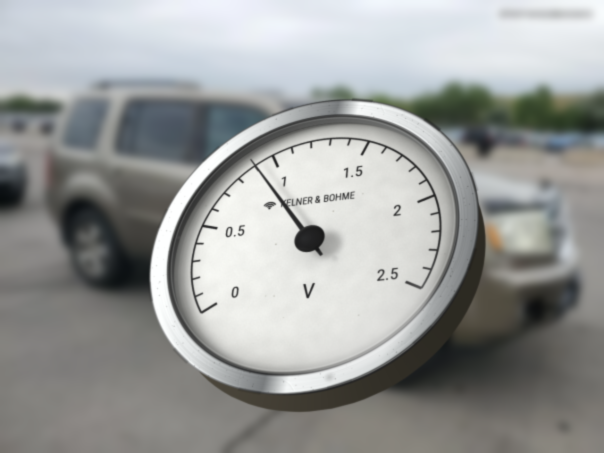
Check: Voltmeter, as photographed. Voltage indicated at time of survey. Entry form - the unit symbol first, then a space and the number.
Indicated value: V 0.9
